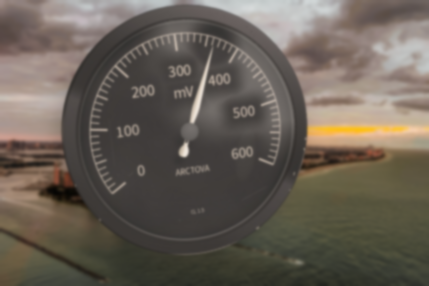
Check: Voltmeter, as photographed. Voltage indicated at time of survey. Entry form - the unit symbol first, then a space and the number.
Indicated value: mV 360
